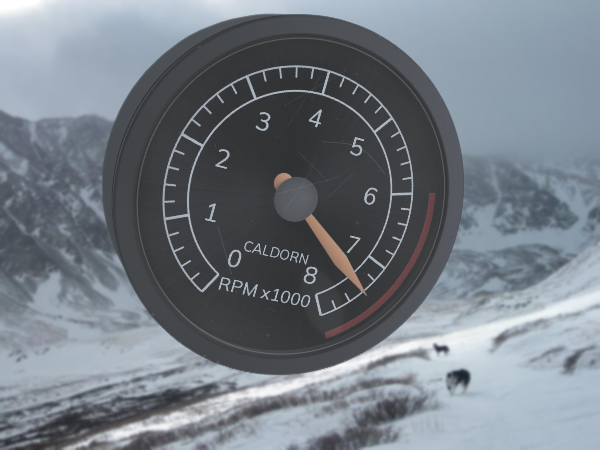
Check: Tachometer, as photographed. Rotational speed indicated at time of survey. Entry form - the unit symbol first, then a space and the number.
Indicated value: rpm 7400
